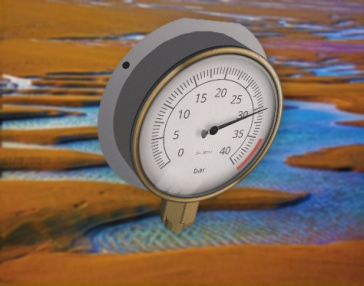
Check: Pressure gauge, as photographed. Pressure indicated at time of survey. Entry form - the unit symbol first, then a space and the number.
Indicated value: bar 30
